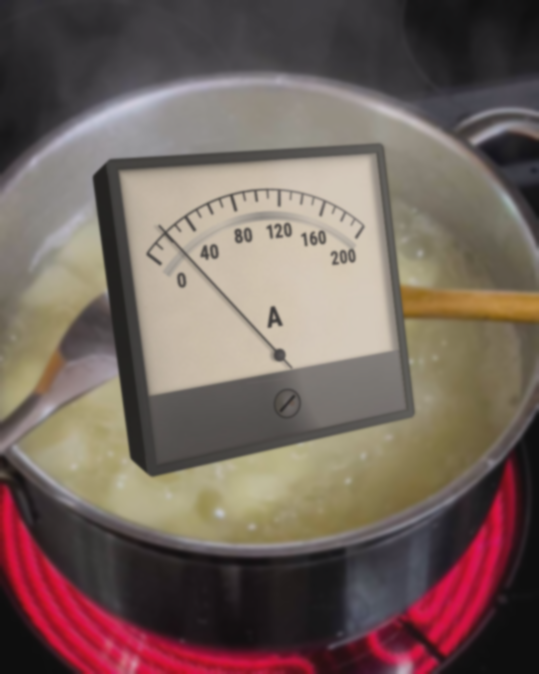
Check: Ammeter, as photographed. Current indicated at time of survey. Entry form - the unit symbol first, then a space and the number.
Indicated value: A 20
